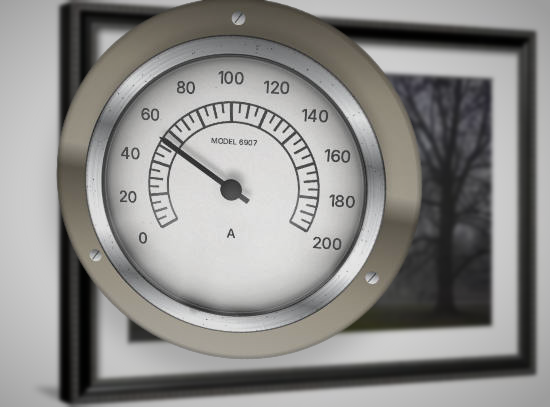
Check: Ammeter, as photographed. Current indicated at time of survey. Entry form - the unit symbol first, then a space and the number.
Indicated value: A 55
